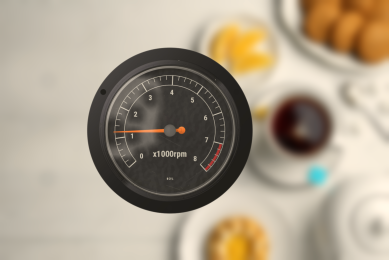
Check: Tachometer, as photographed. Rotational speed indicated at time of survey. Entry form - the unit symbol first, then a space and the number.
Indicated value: rpm 1200
